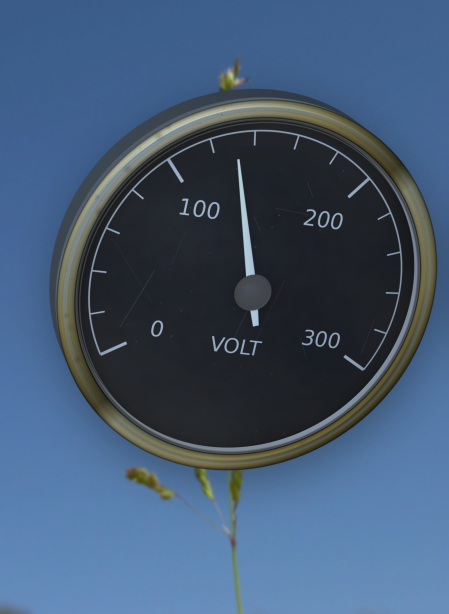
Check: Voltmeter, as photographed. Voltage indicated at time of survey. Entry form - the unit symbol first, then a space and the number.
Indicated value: V 130
